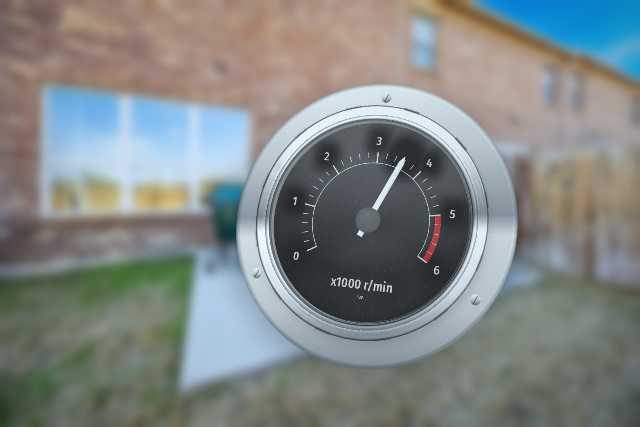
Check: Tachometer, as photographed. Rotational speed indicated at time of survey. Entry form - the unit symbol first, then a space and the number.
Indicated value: rpm 3600
